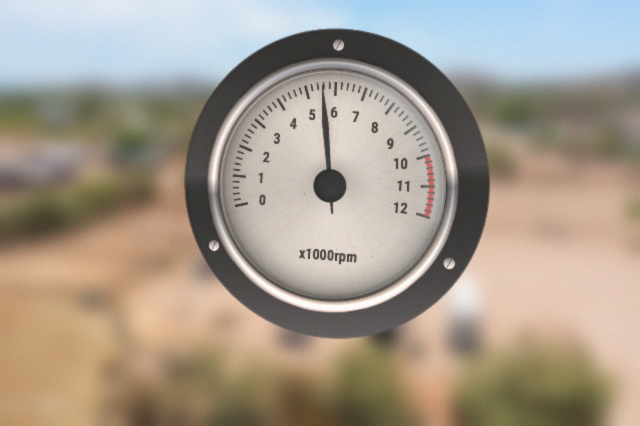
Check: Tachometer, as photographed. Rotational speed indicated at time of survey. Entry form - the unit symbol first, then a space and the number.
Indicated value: rpm 5600
